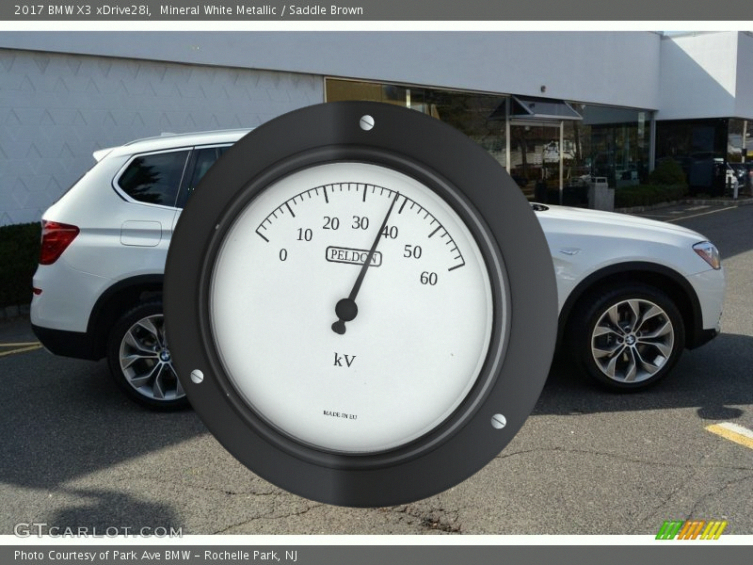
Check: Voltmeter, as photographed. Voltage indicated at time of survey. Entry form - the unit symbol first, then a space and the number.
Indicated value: kV 38
